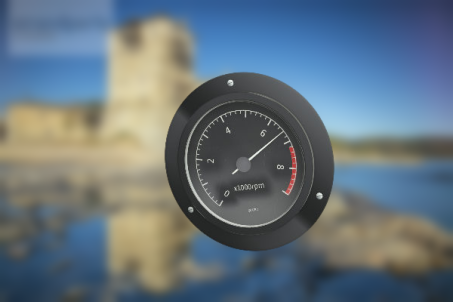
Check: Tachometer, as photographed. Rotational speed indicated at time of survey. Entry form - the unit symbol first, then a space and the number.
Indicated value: rpm 6600
